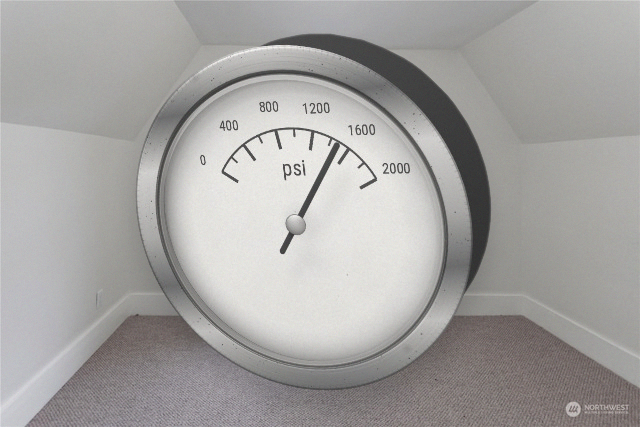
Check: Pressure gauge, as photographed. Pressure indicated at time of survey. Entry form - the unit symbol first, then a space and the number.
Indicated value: psi 1500
